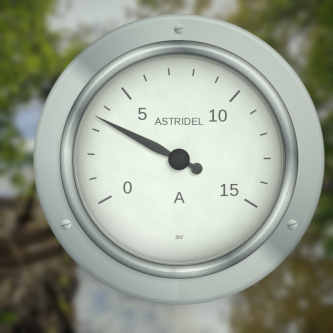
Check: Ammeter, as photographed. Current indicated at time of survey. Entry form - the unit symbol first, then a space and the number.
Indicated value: A 3.5
